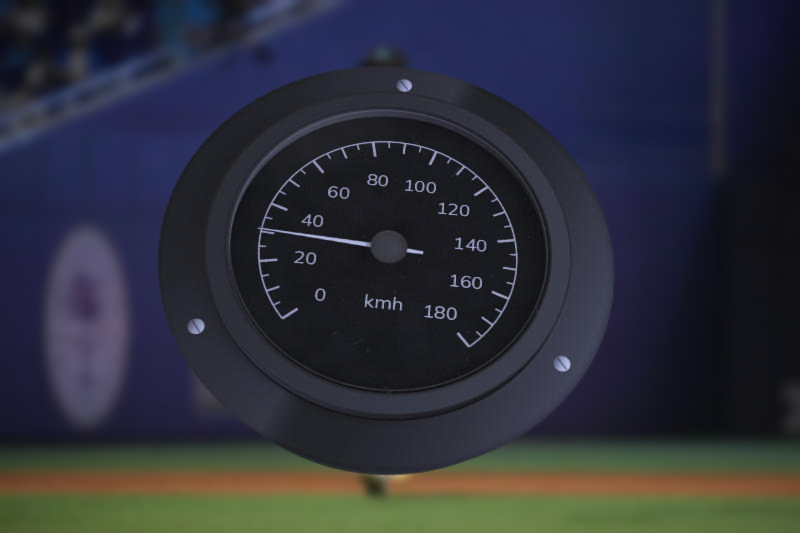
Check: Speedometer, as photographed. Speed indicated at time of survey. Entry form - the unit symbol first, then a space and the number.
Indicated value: km/h 30
